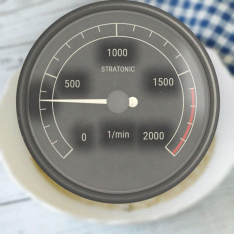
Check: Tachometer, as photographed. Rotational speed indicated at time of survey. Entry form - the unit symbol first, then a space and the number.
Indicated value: rpm 350
